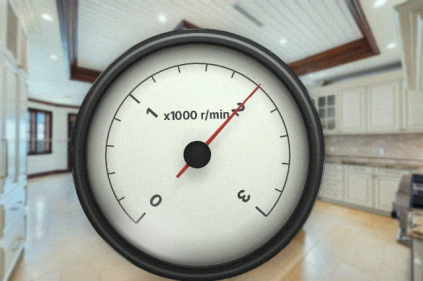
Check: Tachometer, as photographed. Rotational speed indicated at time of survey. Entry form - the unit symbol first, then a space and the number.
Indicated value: rpm 2000
